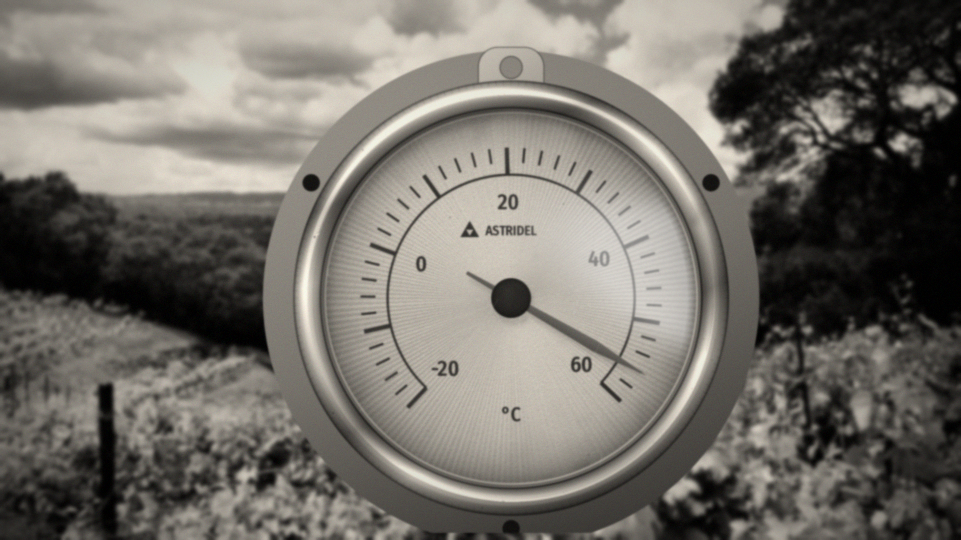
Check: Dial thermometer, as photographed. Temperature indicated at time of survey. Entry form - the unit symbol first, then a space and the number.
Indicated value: °C 56
